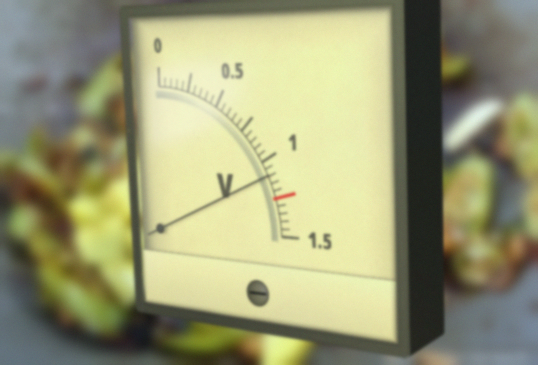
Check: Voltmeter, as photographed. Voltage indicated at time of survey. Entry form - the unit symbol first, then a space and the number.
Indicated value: V 1.1
